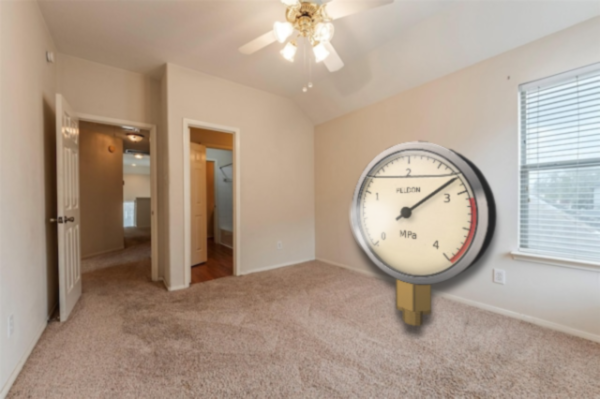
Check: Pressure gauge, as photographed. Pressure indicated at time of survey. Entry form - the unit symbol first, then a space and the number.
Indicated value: MPa 2.8
